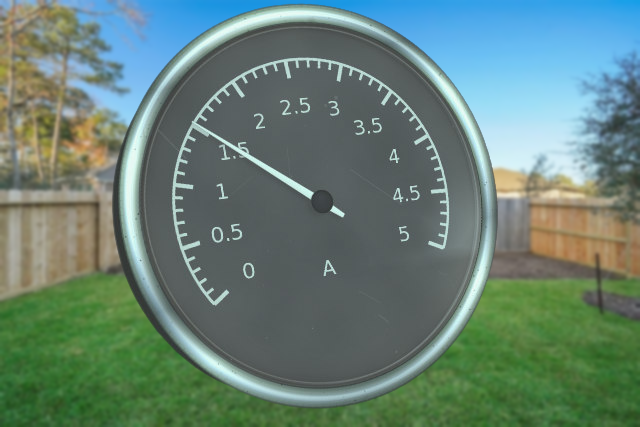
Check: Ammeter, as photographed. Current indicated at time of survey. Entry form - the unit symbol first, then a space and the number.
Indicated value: A 1.5
